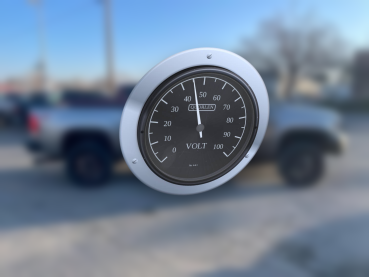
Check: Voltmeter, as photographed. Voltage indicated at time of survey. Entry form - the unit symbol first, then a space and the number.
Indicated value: V 45
